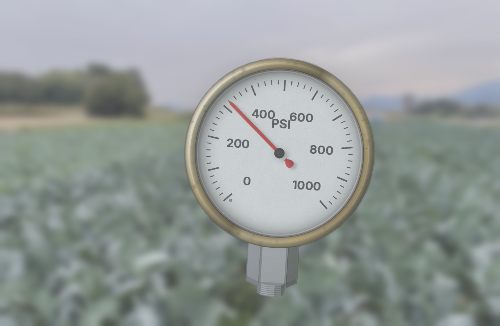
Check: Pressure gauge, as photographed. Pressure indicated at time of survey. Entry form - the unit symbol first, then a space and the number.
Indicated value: psi 320
